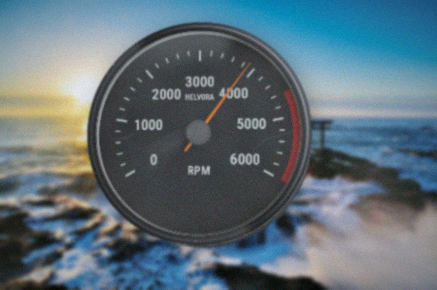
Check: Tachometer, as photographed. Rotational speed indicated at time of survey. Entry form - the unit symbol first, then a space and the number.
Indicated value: rpm 3900
